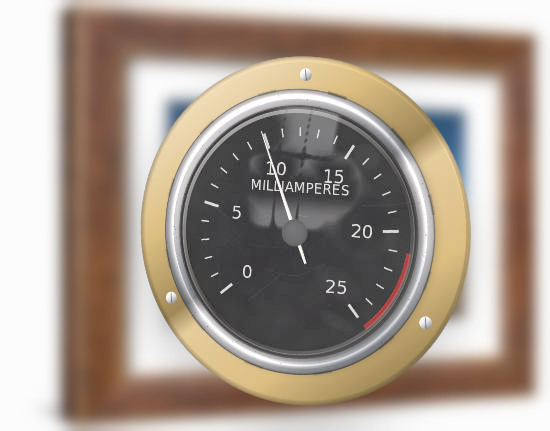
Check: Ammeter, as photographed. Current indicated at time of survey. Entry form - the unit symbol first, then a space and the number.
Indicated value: mA 10
